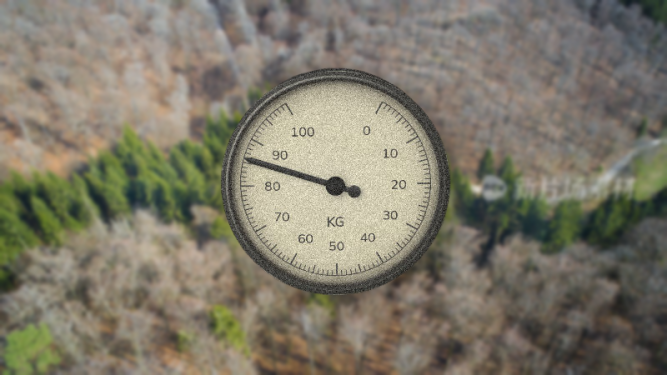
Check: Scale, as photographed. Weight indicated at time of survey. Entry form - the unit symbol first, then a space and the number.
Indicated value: kg 86
